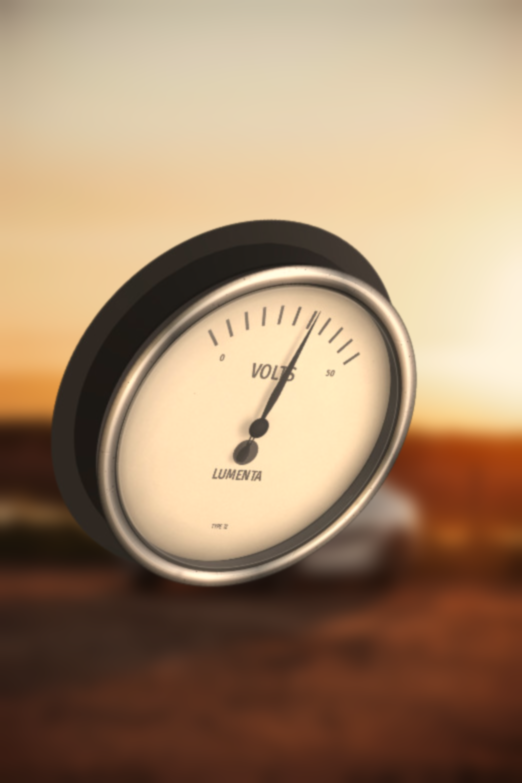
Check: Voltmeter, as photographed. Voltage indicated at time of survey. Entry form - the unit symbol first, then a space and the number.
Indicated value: V 30
